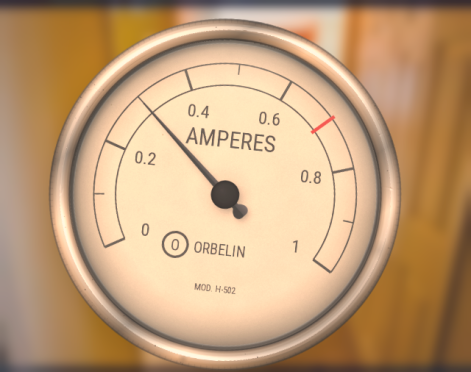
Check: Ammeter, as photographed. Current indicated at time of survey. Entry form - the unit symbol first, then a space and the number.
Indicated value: A 0.3
